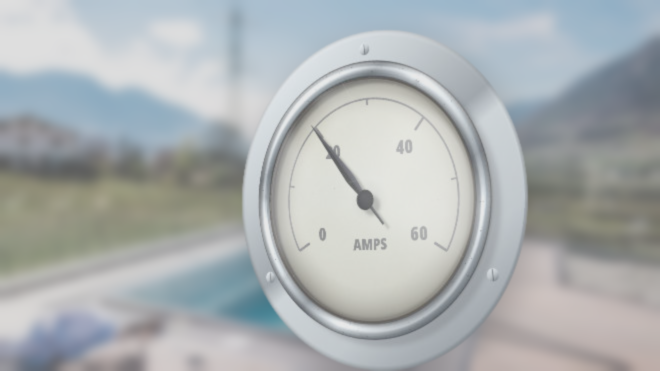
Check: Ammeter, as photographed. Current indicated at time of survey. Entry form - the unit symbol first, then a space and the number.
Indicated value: A 20
